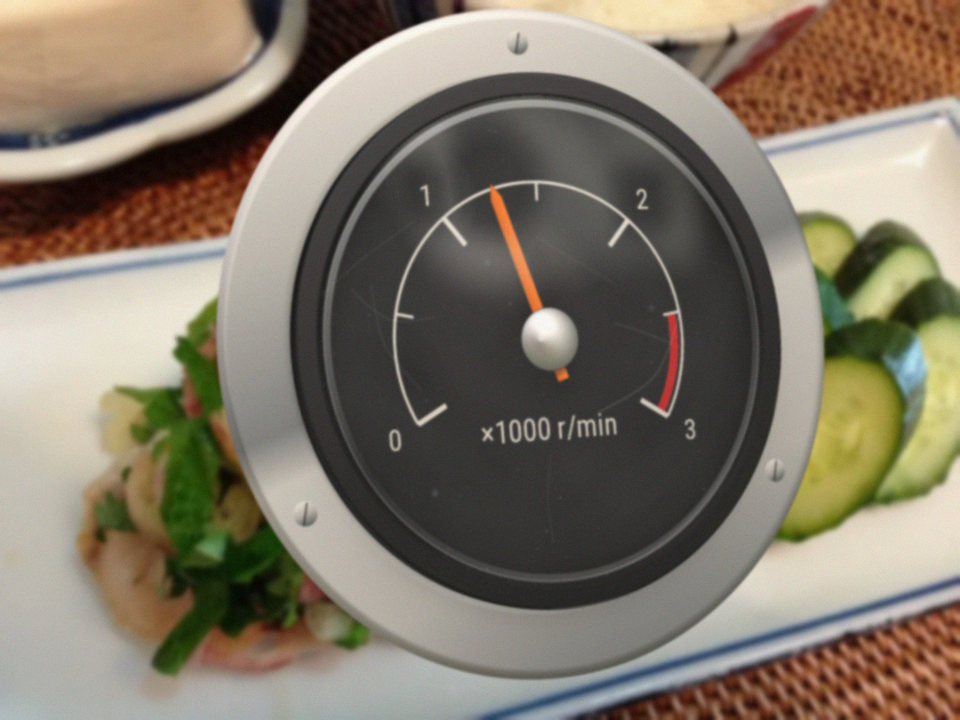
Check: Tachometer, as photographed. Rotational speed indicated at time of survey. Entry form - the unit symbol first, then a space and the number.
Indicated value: rpm 1250
